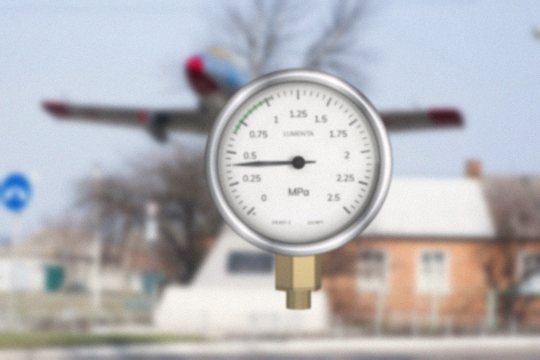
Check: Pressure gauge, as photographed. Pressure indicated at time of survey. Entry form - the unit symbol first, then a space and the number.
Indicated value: MPa 0.4
